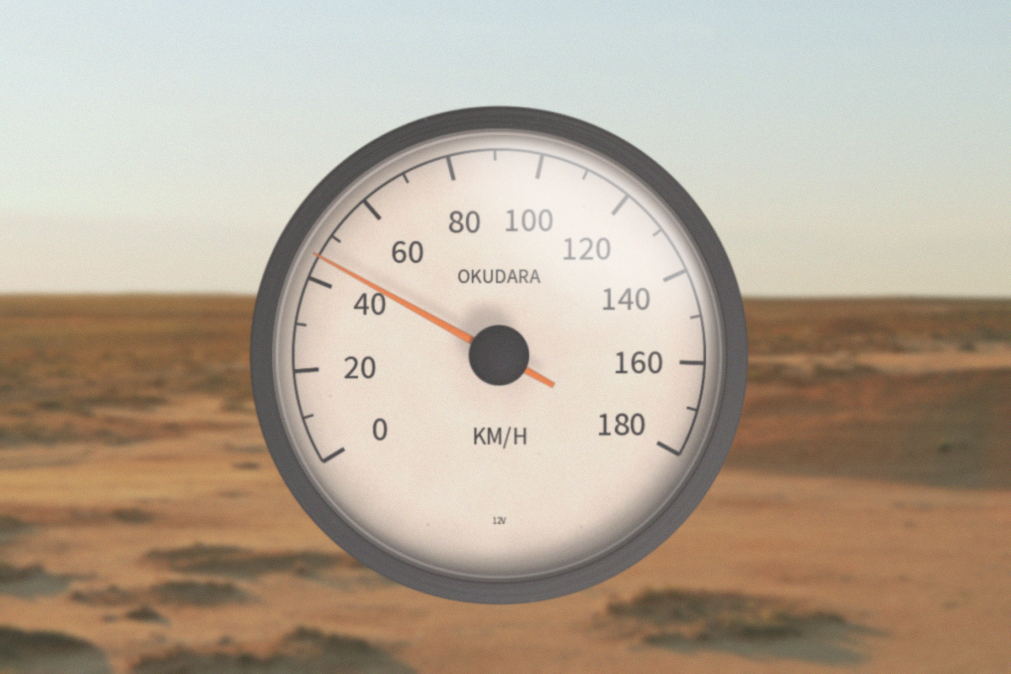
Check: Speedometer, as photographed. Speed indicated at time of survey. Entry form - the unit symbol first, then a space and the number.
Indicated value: km/h 45
